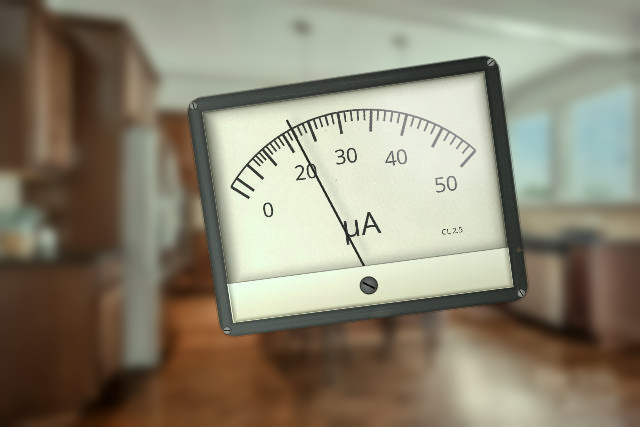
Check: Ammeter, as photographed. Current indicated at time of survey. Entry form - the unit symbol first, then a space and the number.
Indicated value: µA 22
